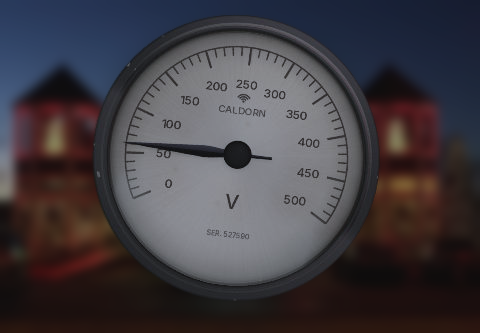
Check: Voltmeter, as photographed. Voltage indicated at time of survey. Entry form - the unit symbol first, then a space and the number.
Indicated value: V 60
